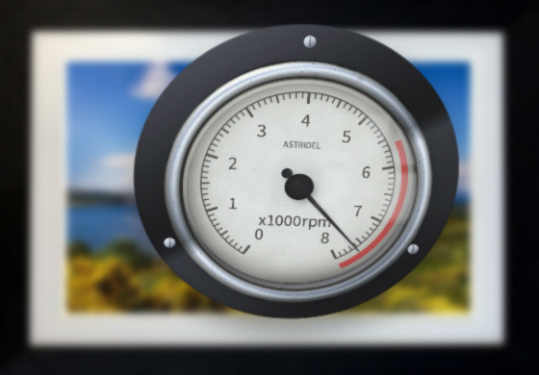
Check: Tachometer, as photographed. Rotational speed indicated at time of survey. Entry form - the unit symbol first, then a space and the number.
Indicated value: rpm 7600
